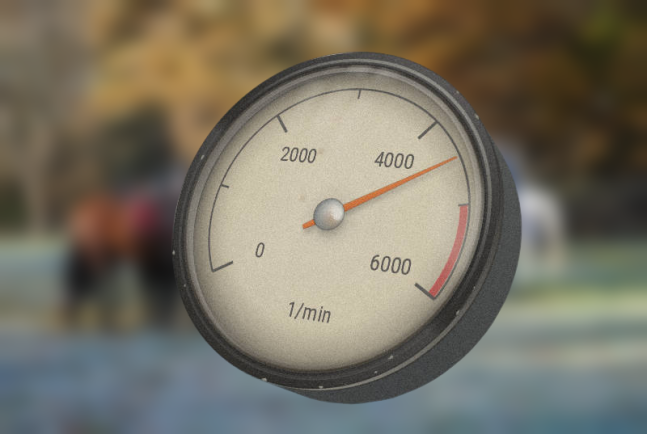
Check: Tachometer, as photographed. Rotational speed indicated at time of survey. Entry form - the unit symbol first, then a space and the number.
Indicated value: rpm 4500
